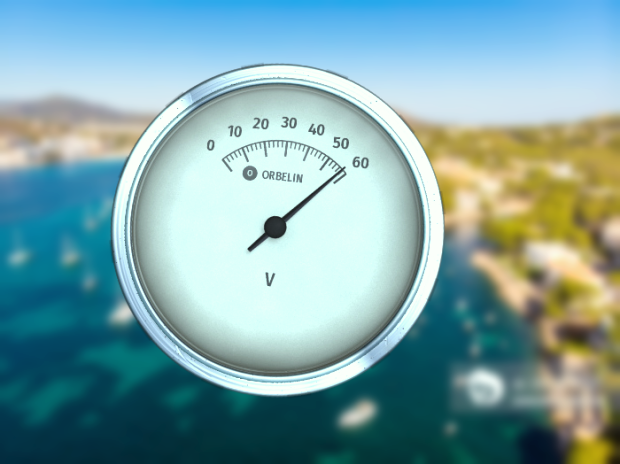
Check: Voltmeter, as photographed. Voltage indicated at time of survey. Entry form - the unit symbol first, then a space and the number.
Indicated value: V 58
